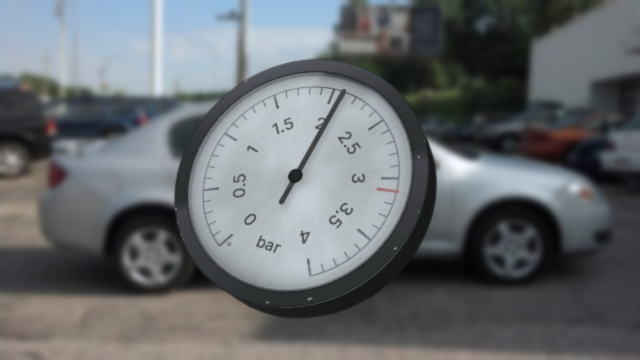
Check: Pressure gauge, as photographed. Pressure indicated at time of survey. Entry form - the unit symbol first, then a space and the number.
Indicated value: bar 2.1
